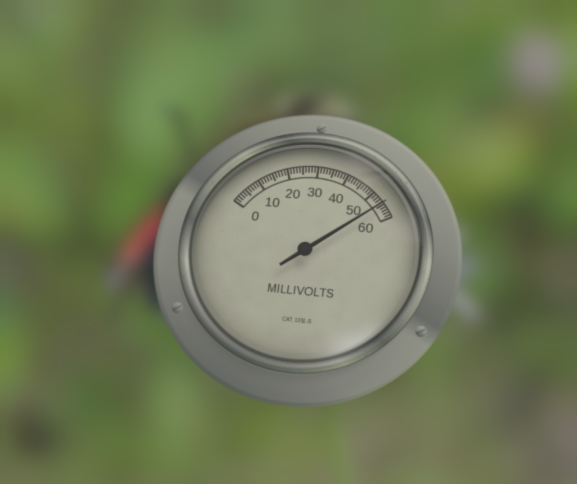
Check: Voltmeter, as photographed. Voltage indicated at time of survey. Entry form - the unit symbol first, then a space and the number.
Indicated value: mV 55
